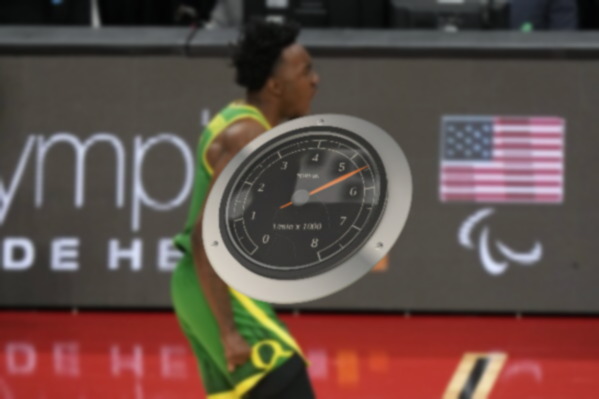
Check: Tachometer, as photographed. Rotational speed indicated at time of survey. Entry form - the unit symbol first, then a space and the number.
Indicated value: rpm 5500
